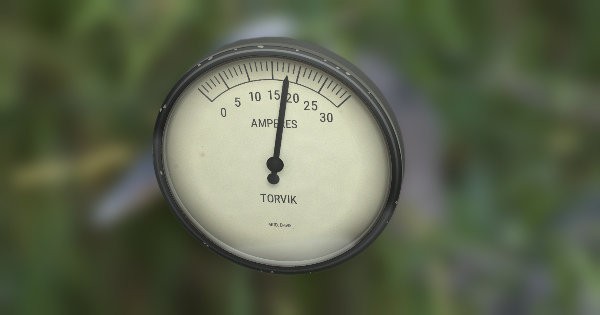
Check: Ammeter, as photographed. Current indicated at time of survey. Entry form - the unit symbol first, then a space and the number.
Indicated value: A 18
